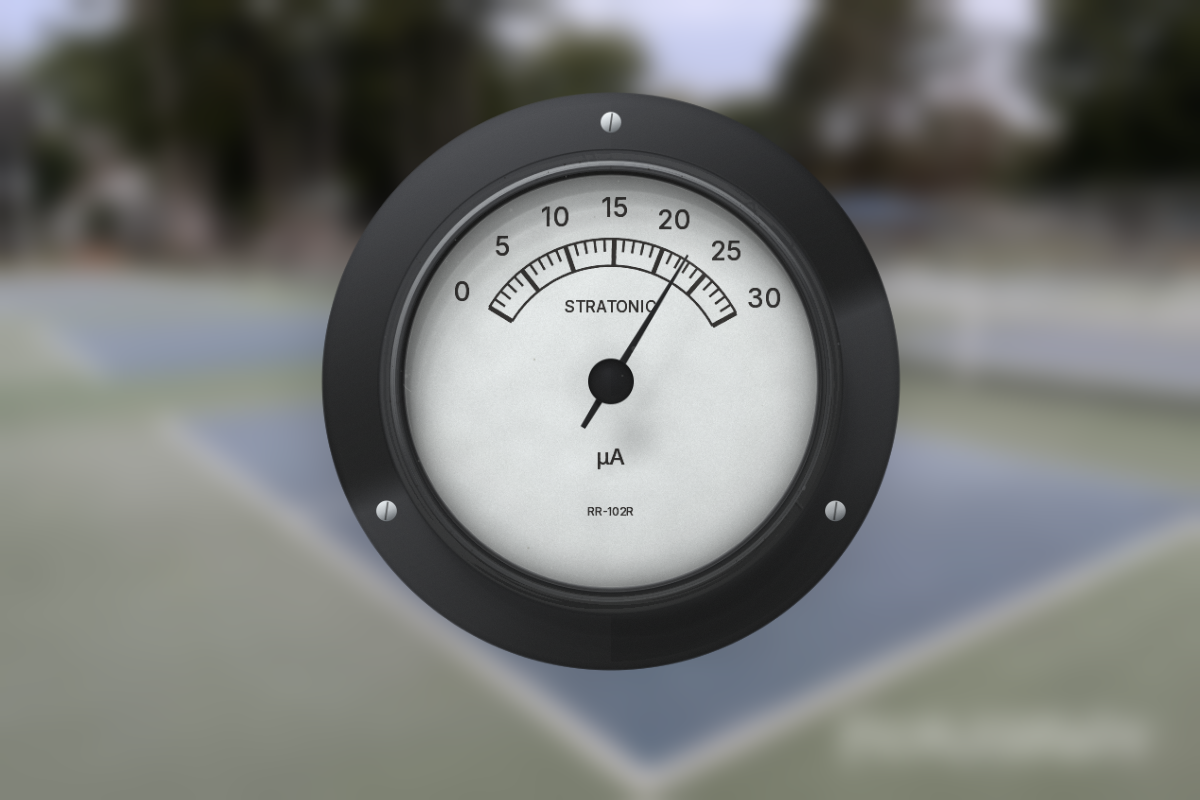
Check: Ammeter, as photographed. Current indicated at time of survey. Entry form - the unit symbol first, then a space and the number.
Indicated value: µA 22.5
